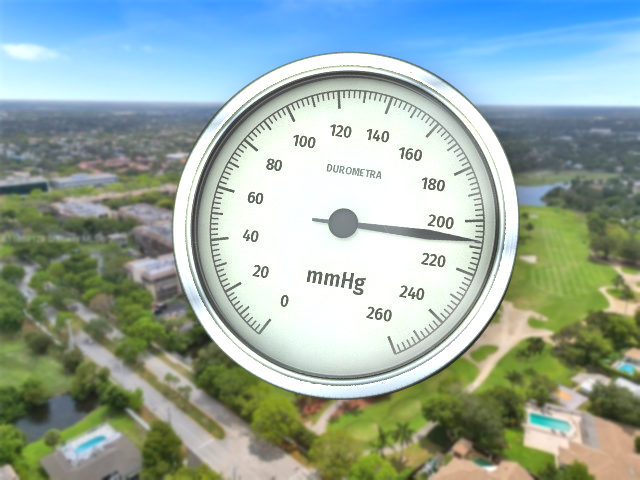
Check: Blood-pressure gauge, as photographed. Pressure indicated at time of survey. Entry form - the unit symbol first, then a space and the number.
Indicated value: mmHg 208
